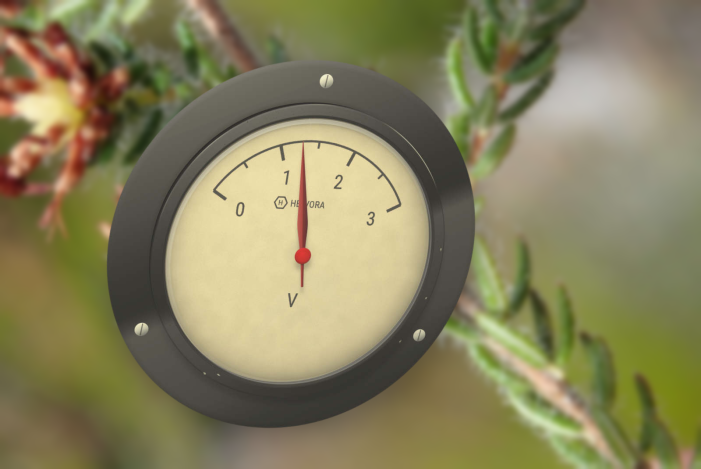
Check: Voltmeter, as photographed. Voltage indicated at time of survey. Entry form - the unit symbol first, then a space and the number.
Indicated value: V 1.25
